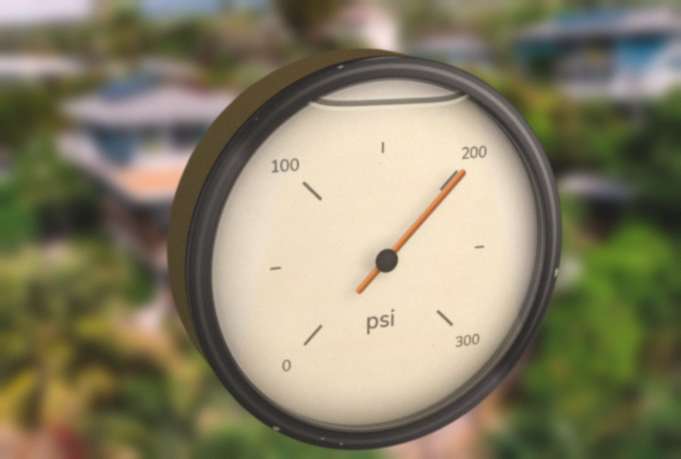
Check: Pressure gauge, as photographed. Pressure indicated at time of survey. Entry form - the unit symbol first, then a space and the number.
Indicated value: psi 200
